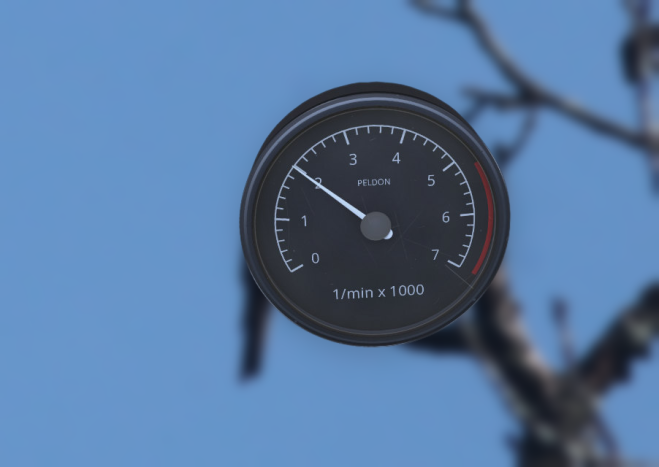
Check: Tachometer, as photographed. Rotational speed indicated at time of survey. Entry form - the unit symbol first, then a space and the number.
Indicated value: rpm 2000
